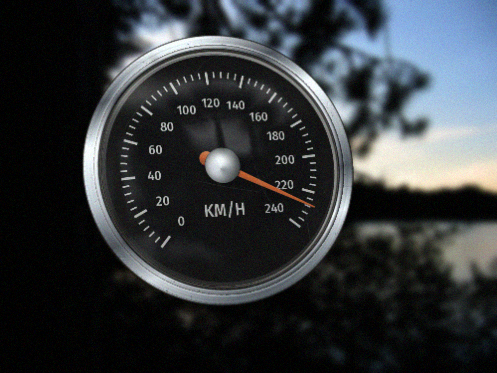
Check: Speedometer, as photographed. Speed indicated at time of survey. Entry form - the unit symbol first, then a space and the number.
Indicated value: km/h 228
